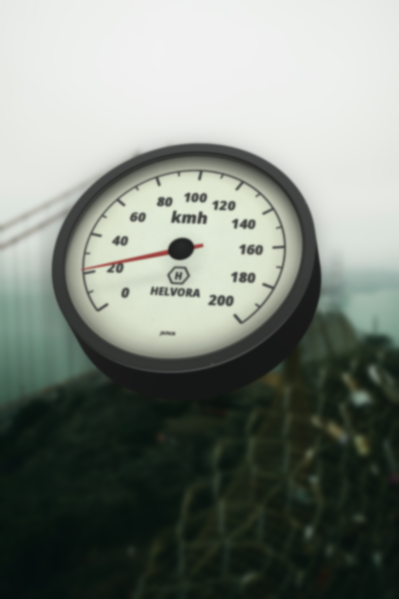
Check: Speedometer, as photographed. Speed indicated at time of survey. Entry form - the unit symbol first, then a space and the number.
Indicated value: km/h 20
